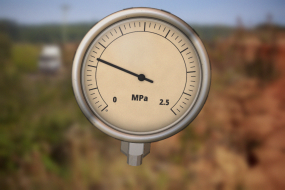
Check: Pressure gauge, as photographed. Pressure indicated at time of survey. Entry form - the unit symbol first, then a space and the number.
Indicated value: MPa 0.6
